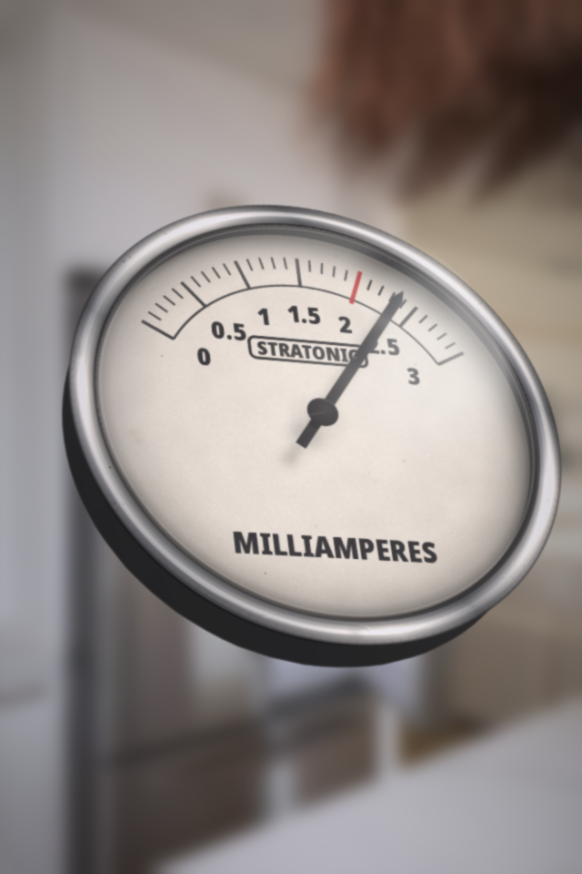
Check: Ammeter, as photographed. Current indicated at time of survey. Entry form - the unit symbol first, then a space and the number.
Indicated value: mA 2.35
